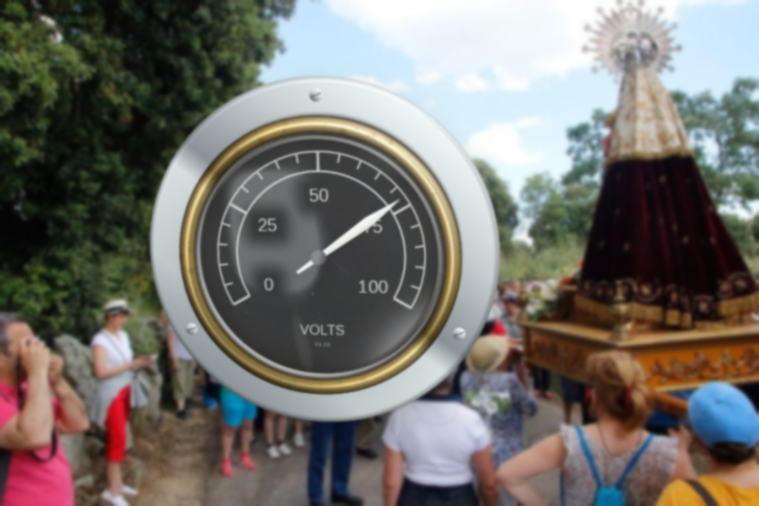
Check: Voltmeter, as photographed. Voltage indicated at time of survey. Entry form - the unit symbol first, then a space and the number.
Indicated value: V 72.5
